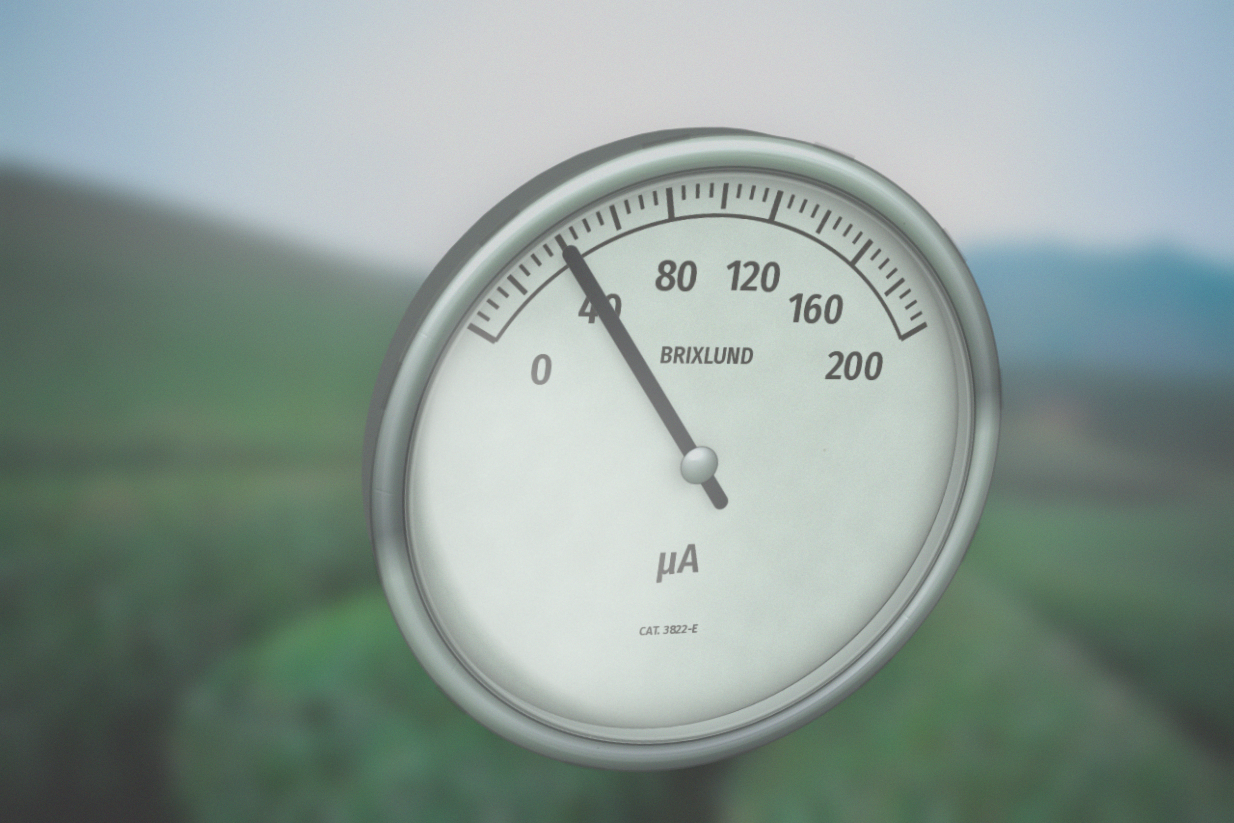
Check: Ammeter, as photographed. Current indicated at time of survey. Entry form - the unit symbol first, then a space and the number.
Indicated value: µA 40
